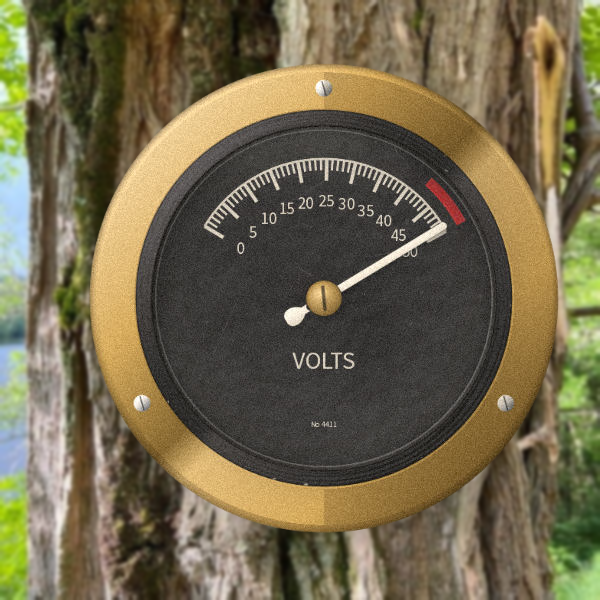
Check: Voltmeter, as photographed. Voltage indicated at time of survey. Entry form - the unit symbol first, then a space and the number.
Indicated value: V 49
